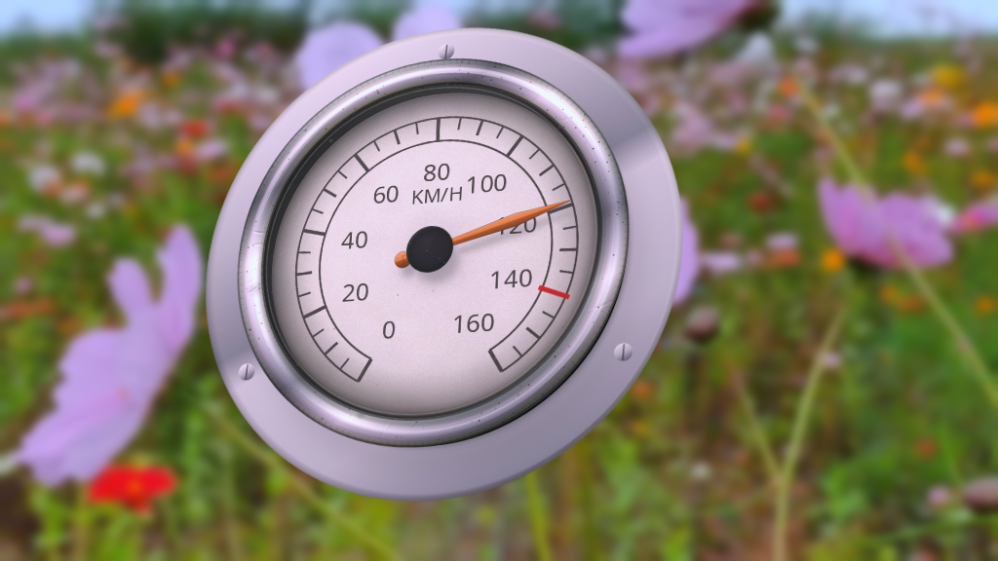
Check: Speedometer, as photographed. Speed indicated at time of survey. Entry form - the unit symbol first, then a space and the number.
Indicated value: km/h 120
